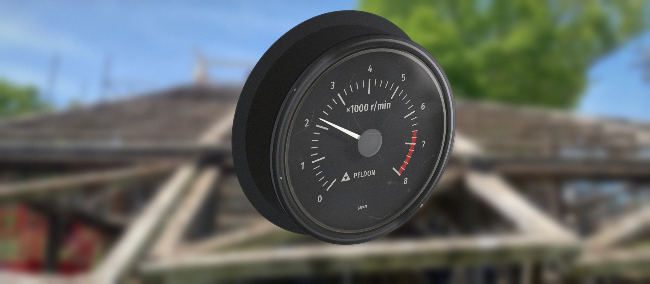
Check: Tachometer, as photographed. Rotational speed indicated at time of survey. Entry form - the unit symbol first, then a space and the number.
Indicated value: rpm 2200
